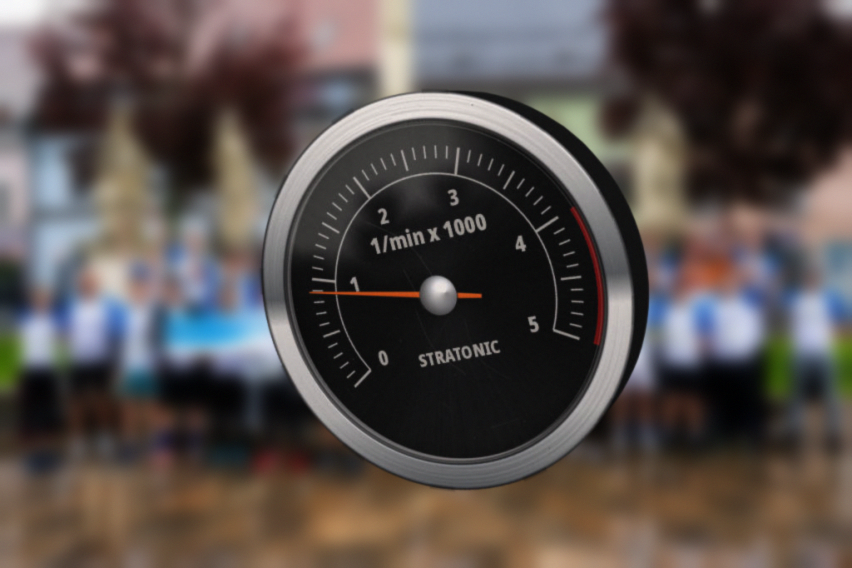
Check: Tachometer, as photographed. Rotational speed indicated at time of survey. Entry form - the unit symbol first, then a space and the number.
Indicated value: rpm 900
